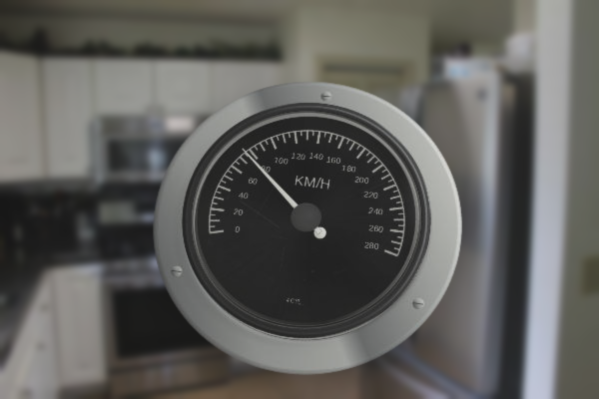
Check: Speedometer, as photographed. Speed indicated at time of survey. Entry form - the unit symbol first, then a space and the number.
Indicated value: km/h 75
